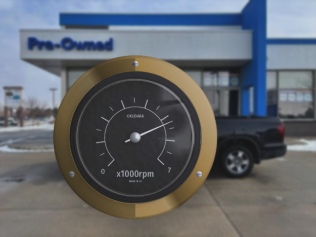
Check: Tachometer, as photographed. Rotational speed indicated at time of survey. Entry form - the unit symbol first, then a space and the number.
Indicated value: rpm 5250
